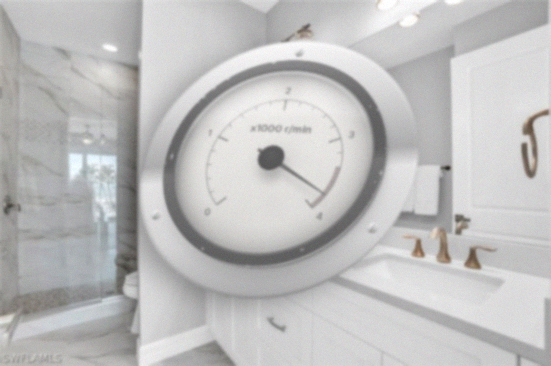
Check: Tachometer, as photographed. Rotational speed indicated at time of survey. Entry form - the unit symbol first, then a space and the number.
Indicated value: rpm 3800
